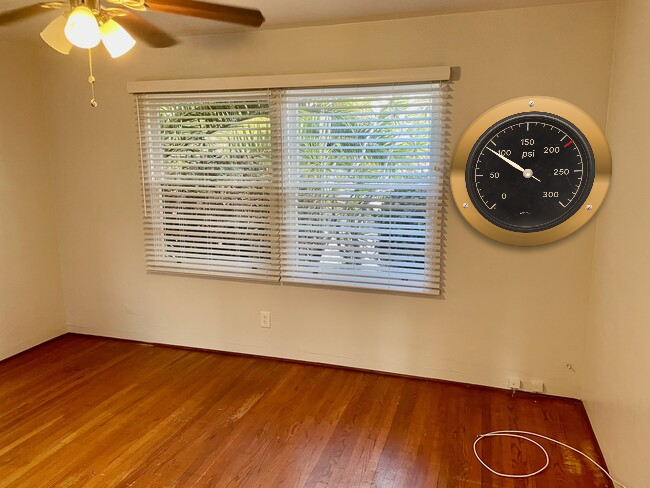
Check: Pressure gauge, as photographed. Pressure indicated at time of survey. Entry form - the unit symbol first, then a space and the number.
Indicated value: psi 90
